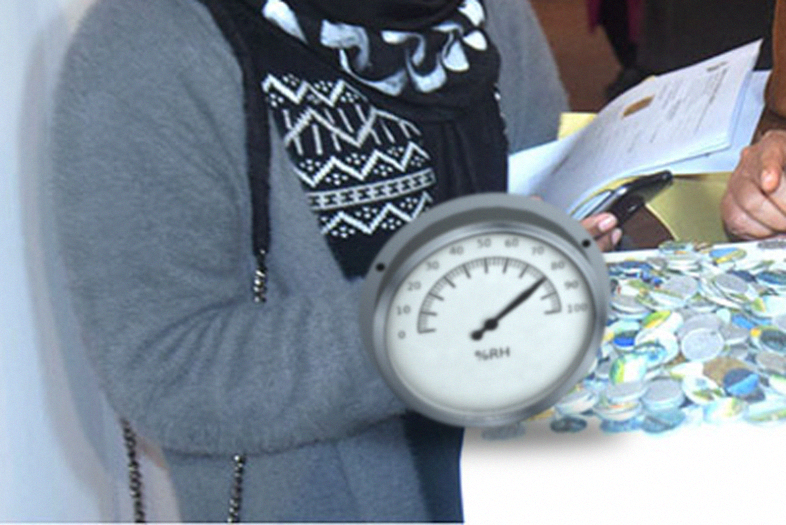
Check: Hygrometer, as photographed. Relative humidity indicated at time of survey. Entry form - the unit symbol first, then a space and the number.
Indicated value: % 80
